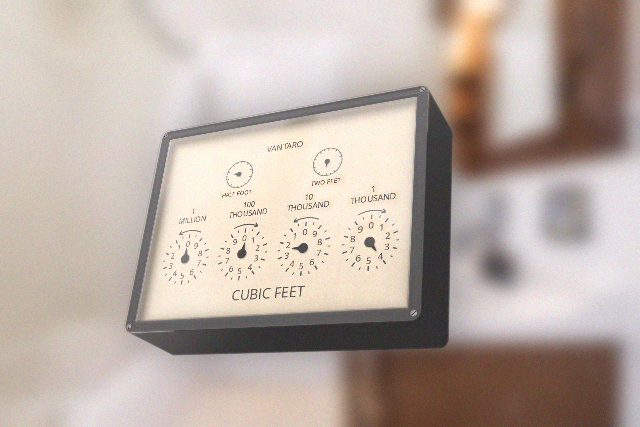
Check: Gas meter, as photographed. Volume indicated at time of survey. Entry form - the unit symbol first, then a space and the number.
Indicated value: ft³ 2400
